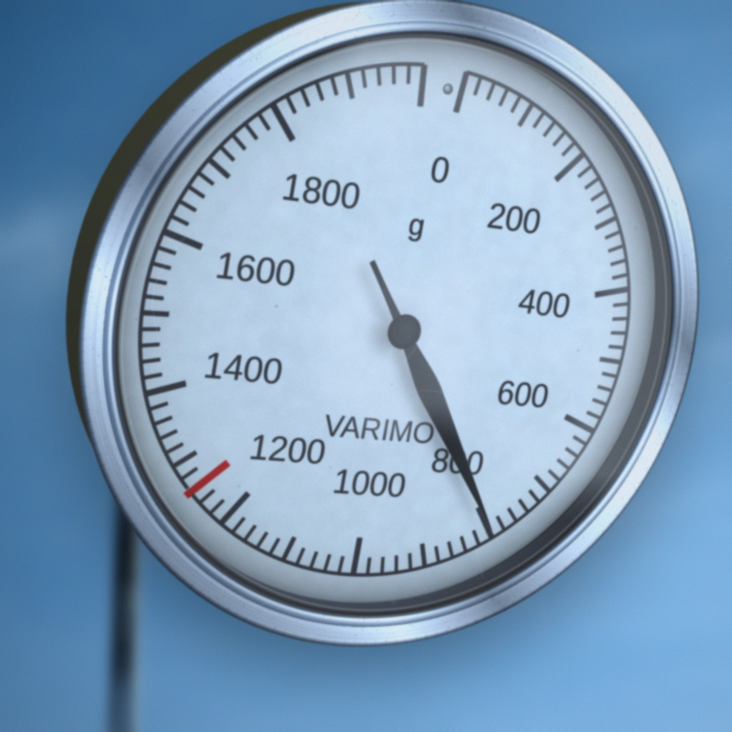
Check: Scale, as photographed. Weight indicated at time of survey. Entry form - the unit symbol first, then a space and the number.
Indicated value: g 800
